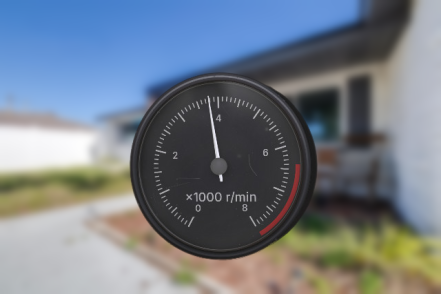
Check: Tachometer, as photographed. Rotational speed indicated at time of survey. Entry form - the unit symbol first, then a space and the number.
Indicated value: rpm 3800
